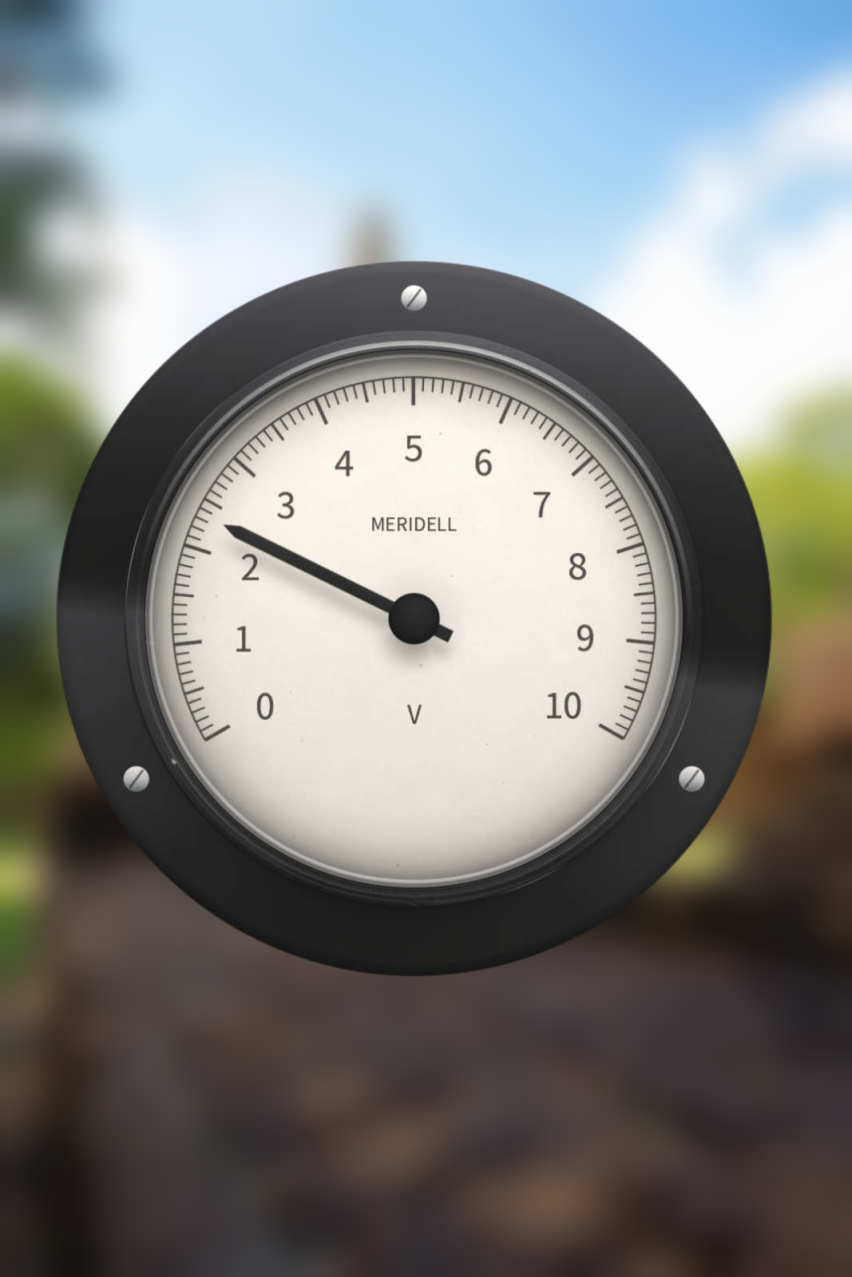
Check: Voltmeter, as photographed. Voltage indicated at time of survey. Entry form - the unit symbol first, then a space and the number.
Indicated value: V 2.35
